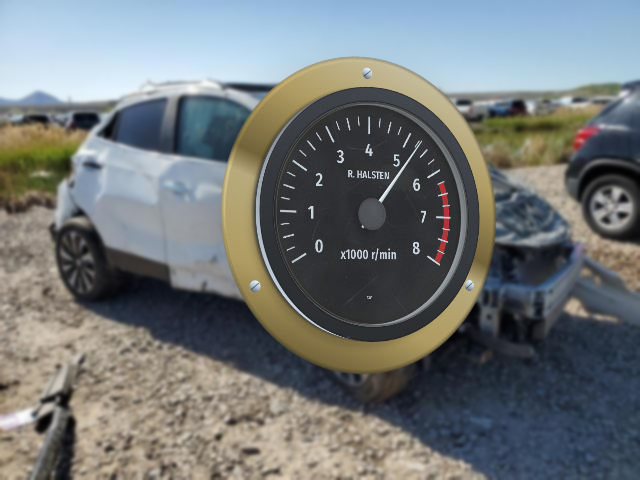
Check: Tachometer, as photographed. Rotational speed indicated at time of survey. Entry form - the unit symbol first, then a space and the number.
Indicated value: rpm 5250
